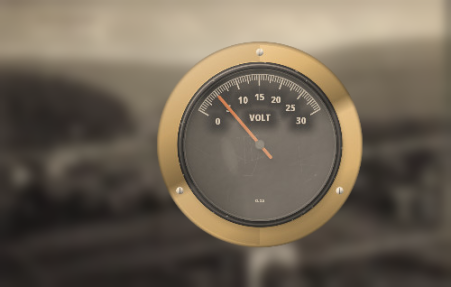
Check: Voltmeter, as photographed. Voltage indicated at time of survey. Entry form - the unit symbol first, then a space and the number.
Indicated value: V 5
